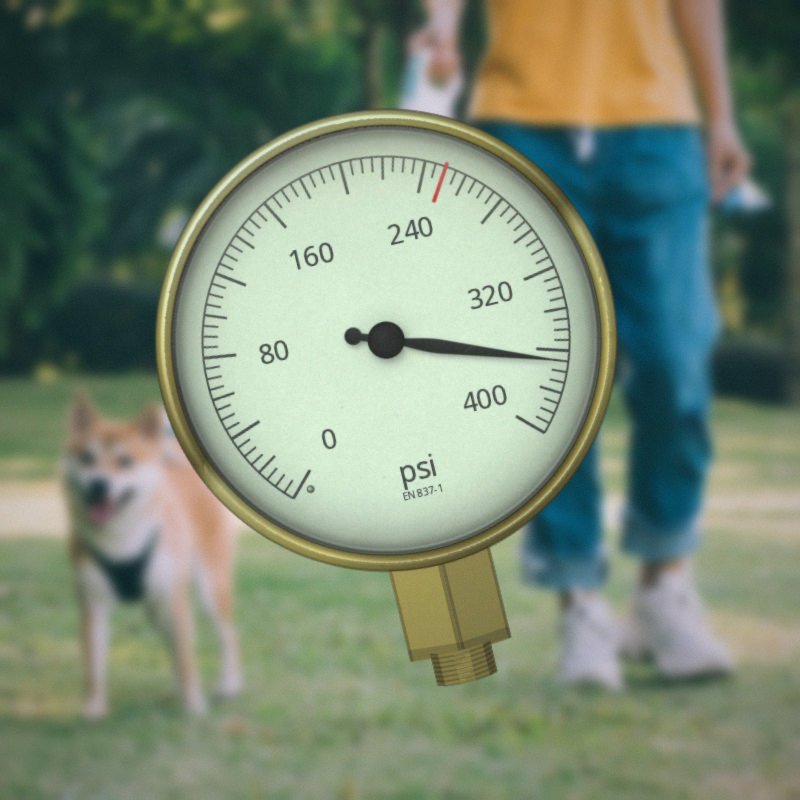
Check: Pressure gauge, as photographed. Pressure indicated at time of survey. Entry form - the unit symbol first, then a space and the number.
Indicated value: psi 365
